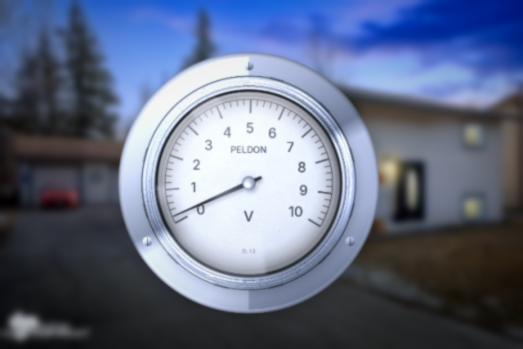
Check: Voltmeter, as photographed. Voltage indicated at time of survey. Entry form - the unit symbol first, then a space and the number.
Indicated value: V 0.2
